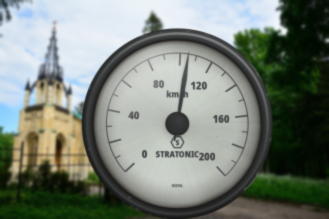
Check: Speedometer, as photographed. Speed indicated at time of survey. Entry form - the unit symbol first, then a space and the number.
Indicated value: km/h 105
